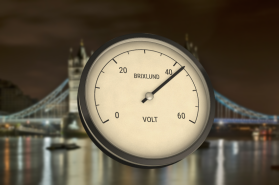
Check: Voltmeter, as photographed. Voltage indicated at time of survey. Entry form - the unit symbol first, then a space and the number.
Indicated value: V 42.5
